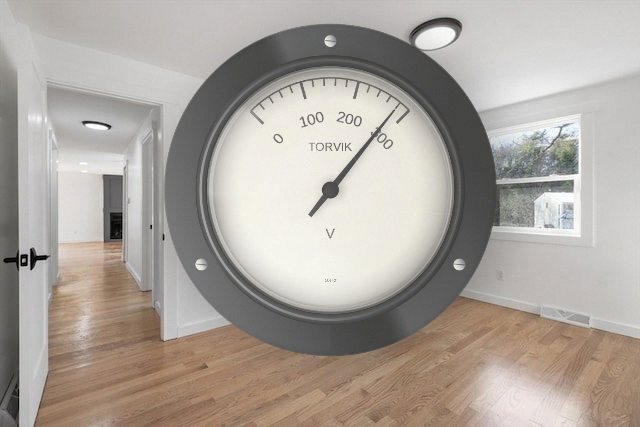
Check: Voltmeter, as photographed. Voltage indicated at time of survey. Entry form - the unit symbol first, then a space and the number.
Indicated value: V 280
